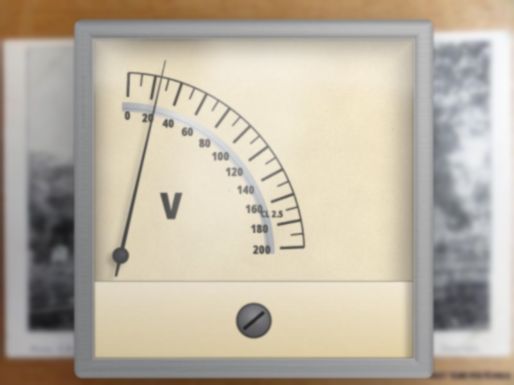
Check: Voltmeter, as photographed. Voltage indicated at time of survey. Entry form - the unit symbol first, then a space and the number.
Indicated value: V 25
